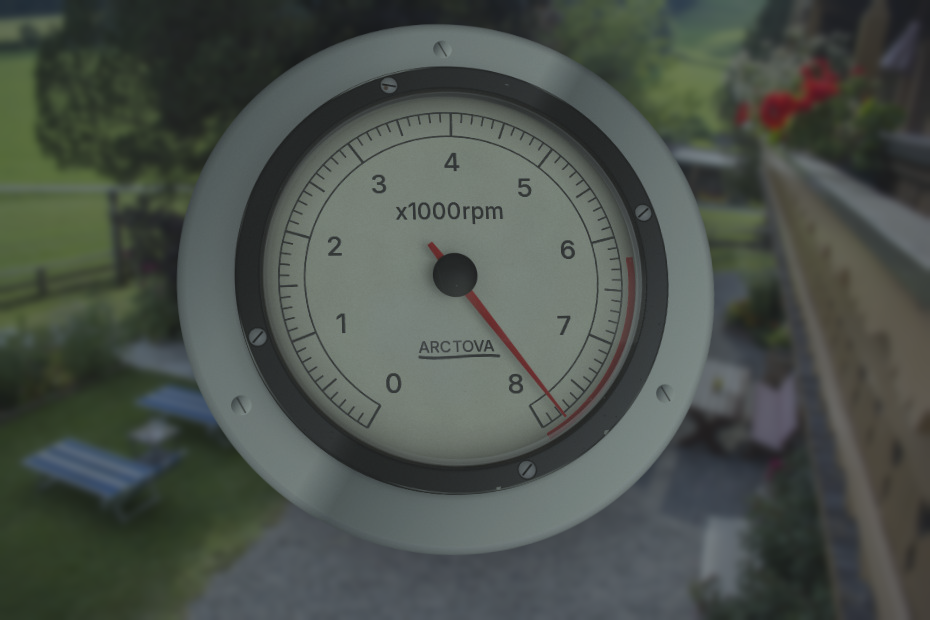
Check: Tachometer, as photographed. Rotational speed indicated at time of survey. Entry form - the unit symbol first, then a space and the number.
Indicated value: rpm 7800
